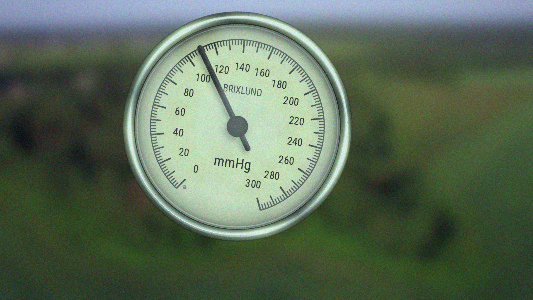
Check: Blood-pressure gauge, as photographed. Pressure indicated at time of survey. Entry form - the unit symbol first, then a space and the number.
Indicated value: mmHg 110
